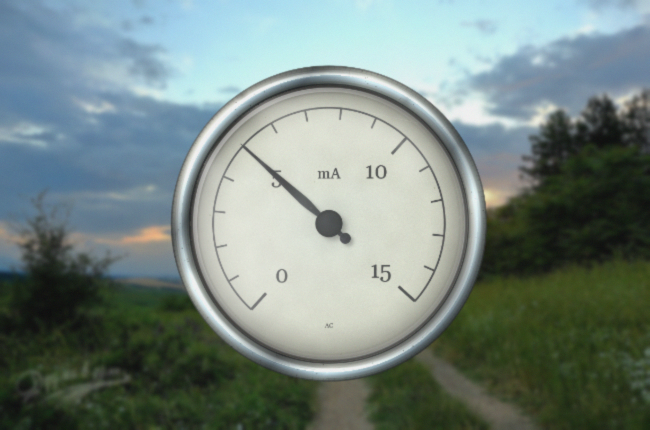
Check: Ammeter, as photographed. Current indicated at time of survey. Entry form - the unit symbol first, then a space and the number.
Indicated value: mA 5
